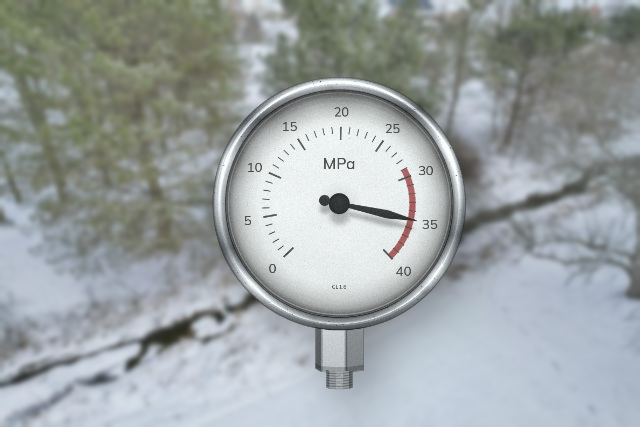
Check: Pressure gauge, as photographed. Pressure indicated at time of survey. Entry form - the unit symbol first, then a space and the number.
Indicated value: MPa 35
